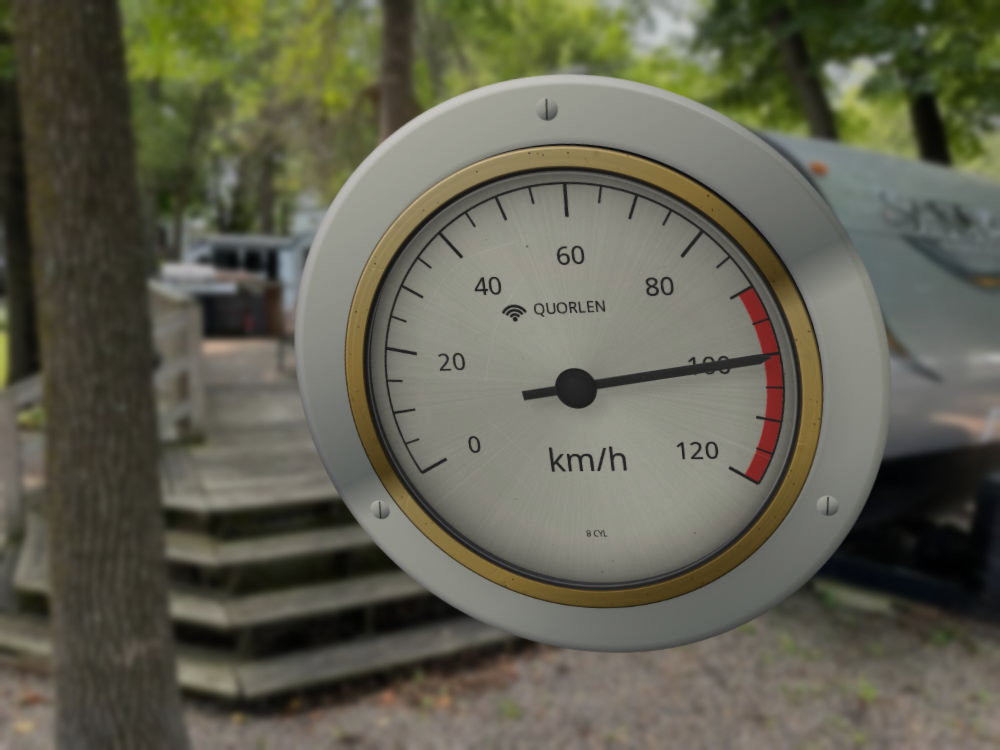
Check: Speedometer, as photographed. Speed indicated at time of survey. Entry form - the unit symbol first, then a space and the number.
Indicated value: km/h 100
